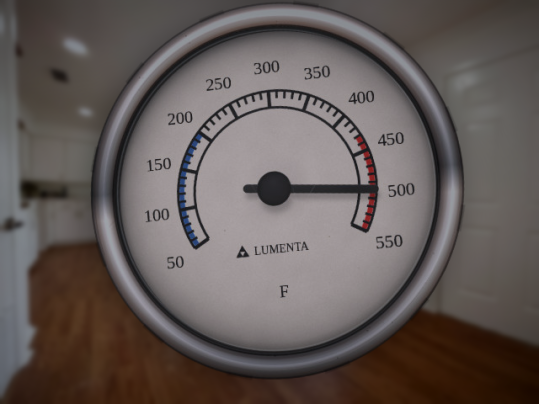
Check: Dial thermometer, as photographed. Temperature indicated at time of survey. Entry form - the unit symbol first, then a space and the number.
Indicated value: °F 500
